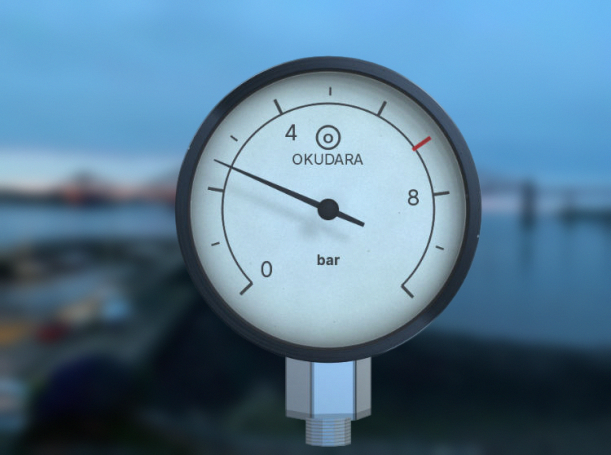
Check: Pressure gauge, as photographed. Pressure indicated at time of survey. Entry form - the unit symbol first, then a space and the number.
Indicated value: bar 2.5
